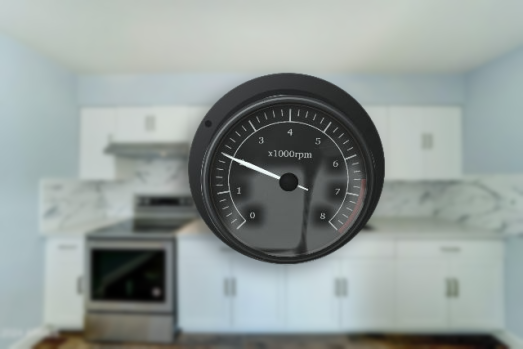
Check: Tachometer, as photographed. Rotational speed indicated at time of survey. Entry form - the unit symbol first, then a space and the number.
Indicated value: rpm 2000
